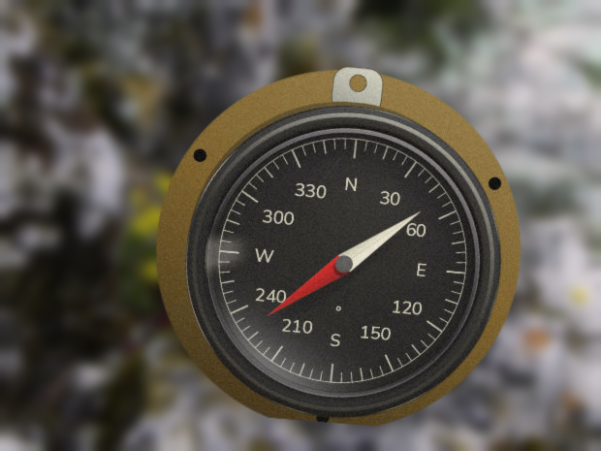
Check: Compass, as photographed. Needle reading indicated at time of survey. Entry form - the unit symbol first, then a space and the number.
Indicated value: ° 230
